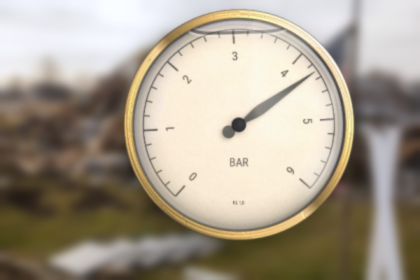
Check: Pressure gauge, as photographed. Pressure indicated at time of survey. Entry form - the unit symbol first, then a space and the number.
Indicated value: bar 4.3
